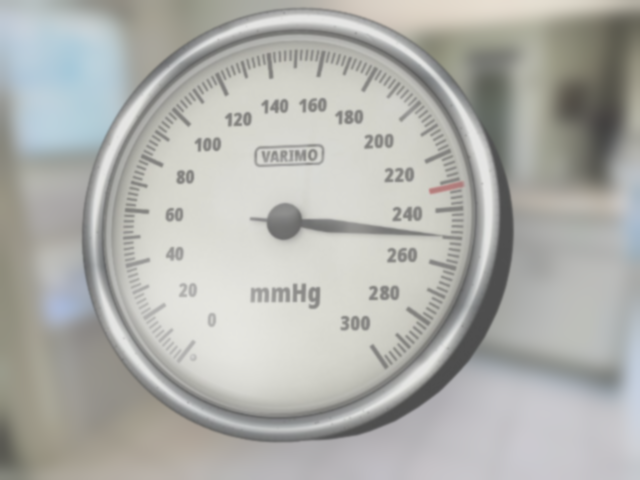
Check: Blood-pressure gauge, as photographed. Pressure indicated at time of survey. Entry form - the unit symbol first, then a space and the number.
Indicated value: mmHg 250
